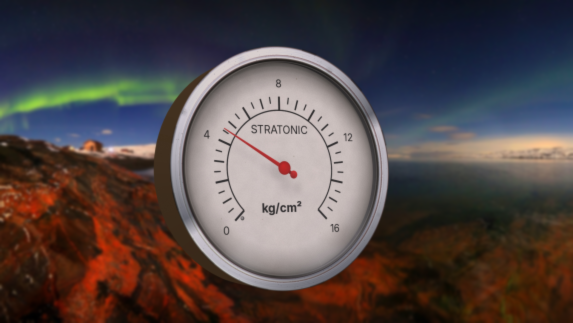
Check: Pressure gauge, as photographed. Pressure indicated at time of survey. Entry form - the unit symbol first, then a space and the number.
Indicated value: kg/cm² 4.5
